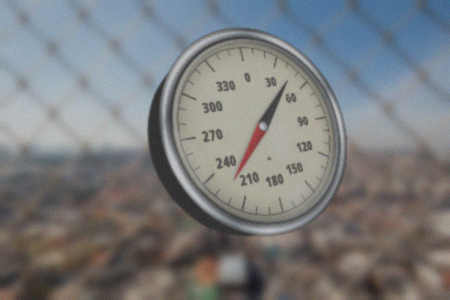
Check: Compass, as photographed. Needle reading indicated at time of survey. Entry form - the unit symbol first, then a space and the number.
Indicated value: ° 225
